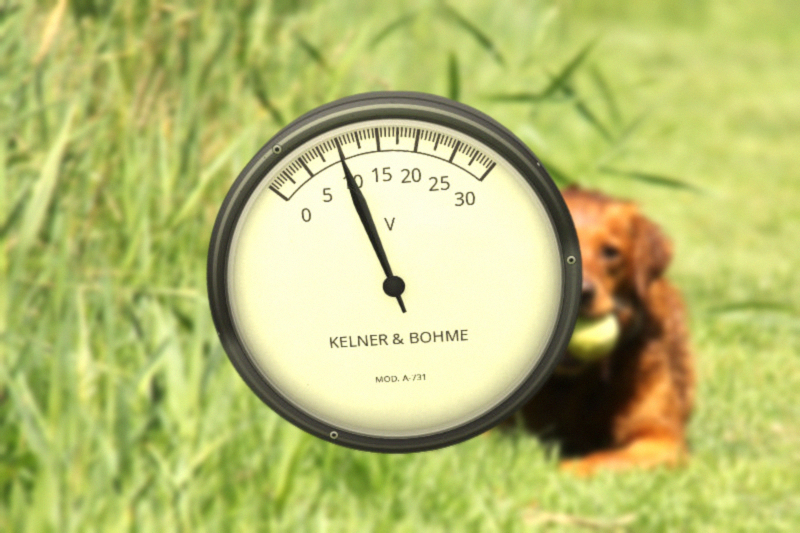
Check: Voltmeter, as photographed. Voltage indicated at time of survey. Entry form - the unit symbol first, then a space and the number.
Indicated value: V 10
